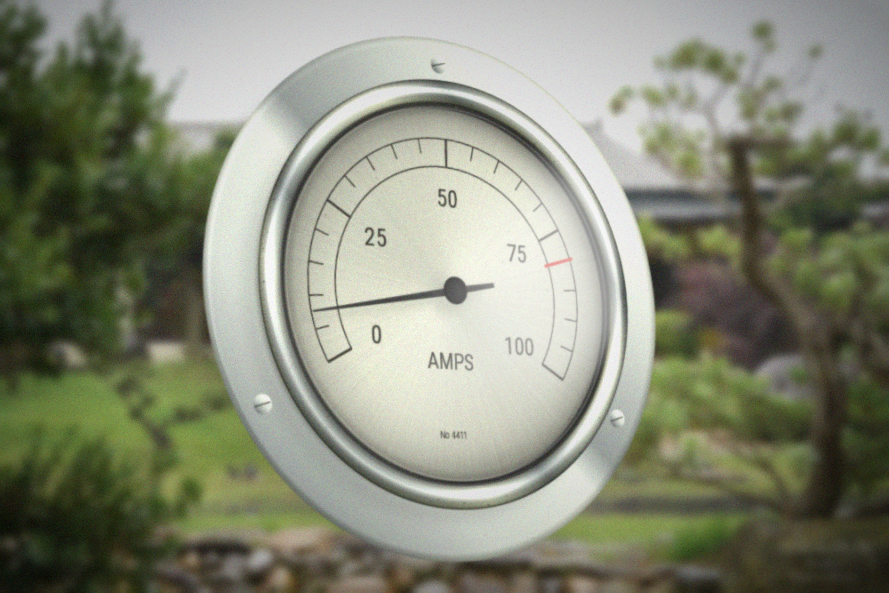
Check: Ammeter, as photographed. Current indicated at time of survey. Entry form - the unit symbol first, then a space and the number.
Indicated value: A 7.5
